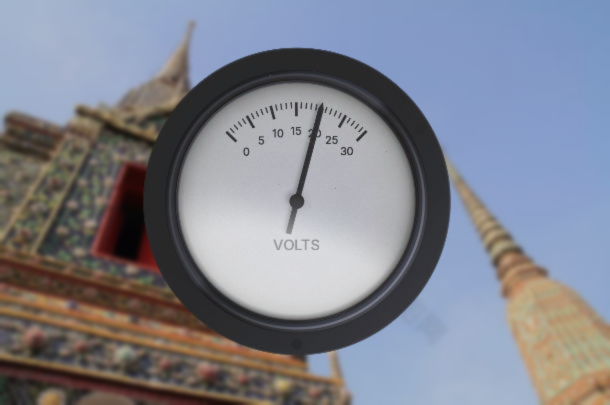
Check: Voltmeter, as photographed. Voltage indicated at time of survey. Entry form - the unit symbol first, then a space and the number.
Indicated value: V 20
